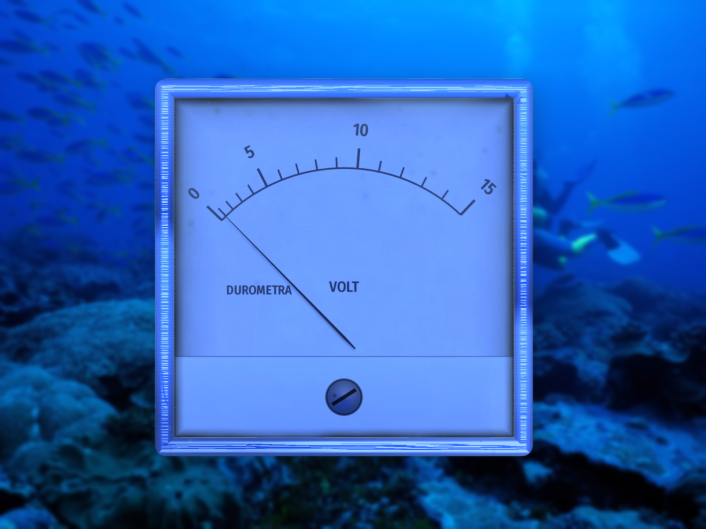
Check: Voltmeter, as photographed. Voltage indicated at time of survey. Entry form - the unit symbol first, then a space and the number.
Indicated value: V 1
